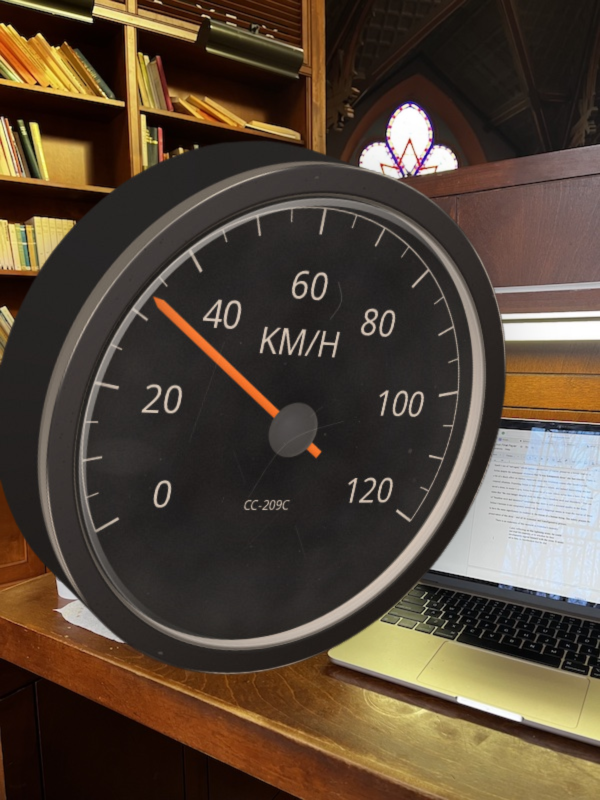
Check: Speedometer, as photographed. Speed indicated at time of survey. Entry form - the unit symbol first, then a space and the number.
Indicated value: km/h 32.5
